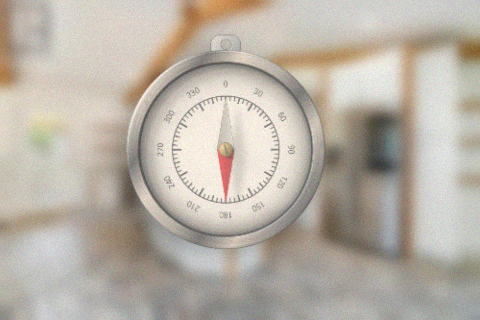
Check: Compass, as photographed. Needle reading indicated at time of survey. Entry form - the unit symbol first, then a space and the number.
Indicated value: ° 180
